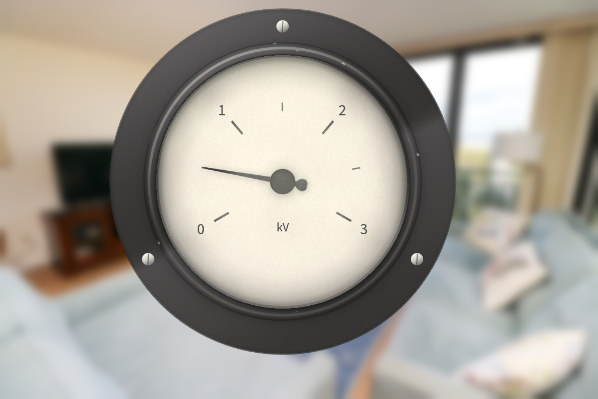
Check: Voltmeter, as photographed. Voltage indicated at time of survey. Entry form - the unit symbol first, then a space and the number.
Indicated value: kV 0.5
